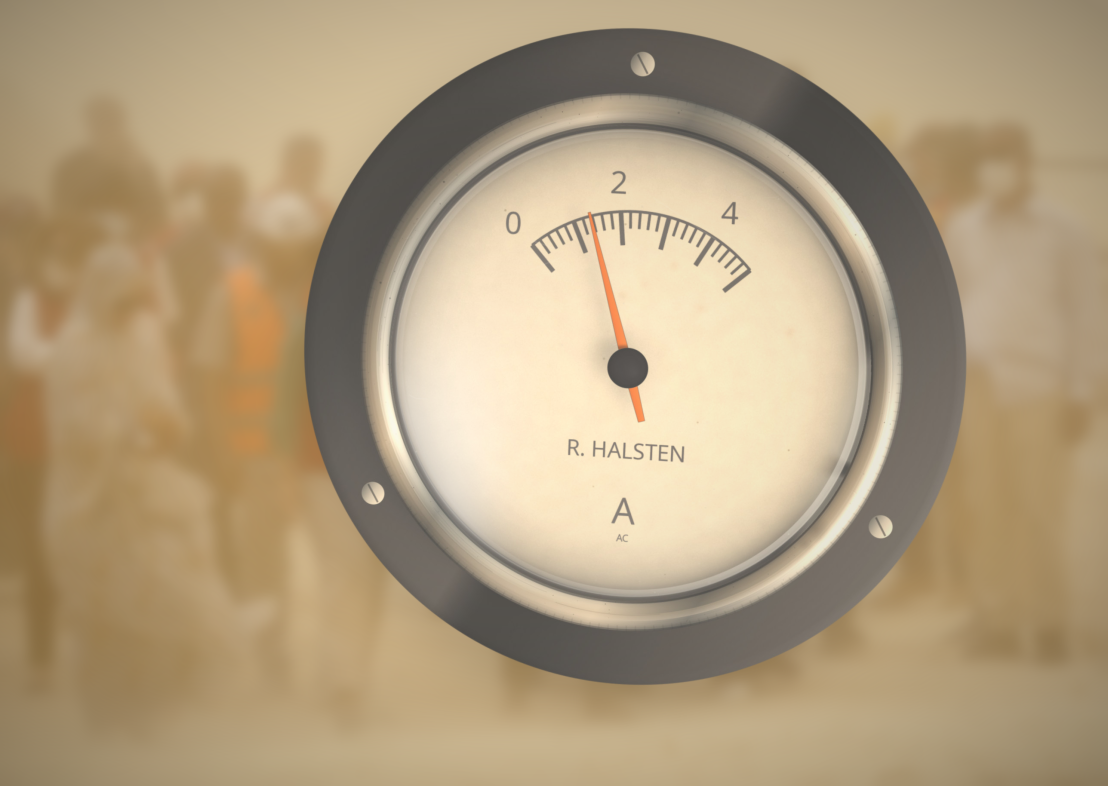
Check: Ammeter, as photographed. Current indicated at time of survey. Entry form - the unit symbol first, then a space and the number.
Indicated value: A 1.4
